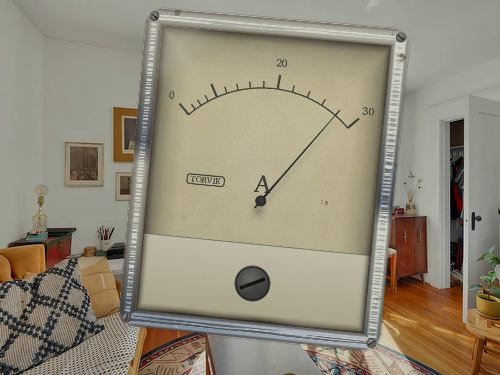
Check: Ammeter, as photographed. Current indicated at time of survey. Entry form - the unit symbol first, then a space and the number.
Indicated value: A 28
